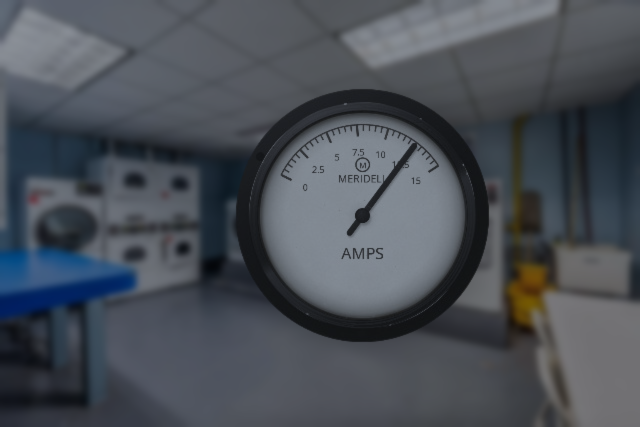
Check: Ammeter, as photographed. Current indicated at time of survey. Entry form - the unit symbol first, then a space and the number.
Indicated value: A 12.5
